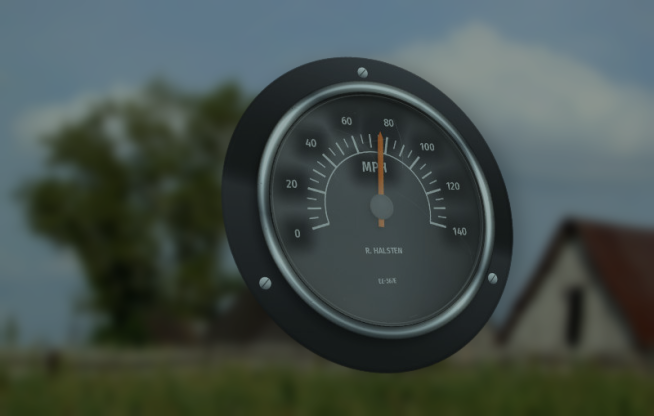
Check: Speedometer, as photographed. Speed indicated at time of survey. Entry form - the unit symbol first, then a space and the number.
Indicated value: mph 75
